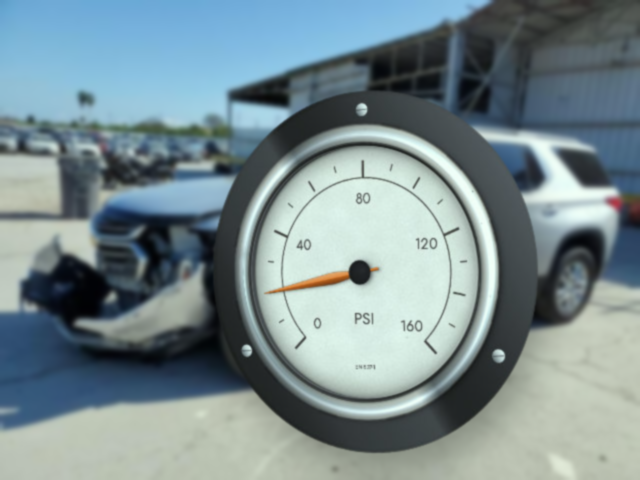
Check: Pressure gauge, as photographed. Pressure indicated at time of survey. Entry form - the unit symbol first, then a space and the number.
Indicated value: psi 20
